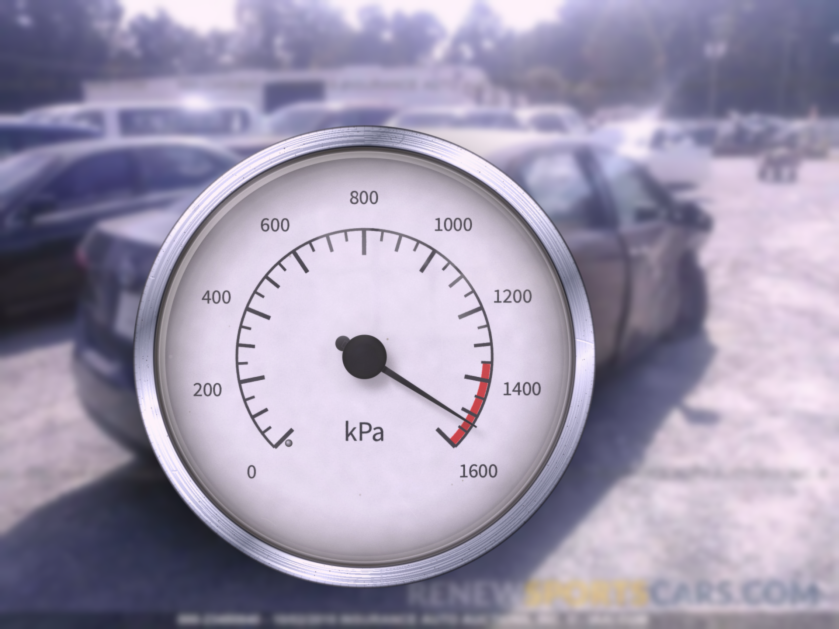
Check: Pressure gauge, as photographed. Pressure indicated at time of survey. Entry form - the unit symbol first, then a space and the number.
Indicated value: kPa 1525
